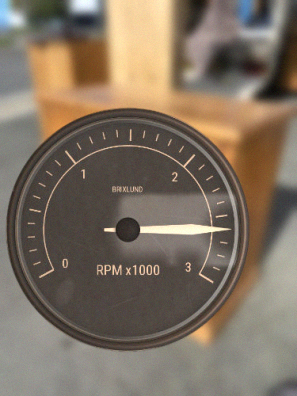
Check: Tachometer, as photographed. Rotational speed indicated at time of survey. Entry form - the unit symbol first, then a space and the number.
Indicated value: rpm 2600
